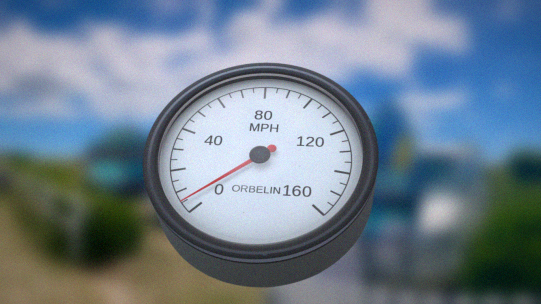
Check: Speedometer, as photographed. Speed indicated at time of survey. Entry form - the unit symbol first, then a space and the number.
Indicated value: mph 5
